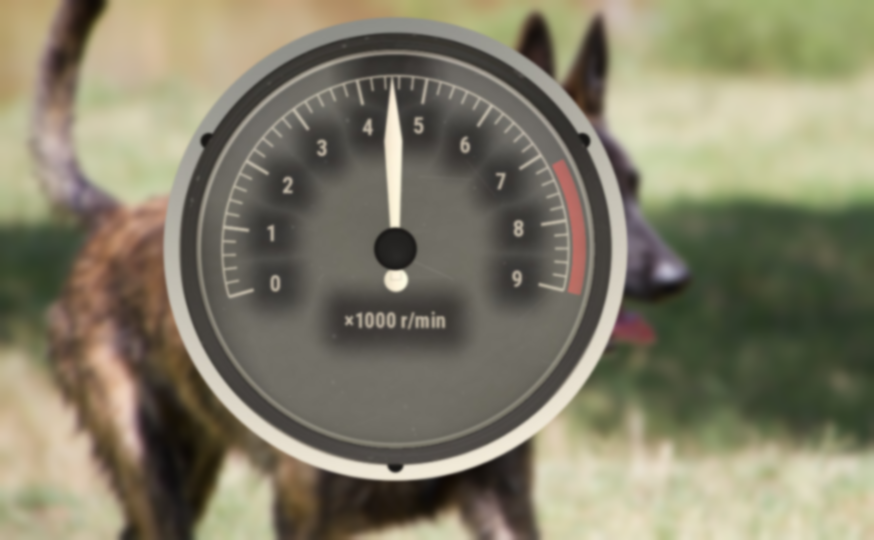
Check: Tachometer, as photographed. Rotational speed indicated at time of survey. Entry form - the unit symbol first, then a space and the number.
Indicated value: rpm 4500
